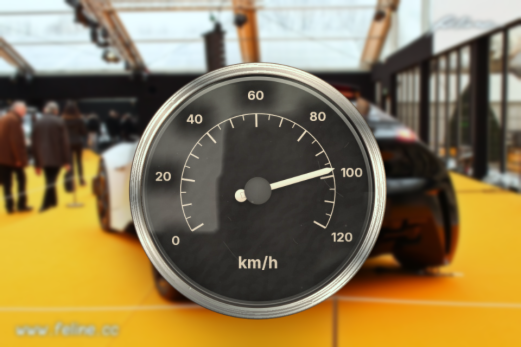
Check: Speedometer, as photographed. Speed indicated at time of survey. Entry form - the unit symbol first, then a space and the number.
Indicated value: km/h 97.5
